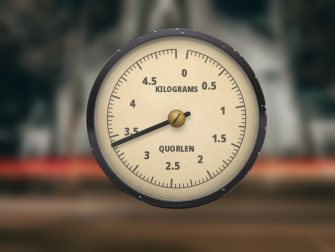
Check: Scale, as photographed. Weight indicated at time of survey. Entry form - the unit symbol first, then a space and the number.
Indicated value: kg 3.4
